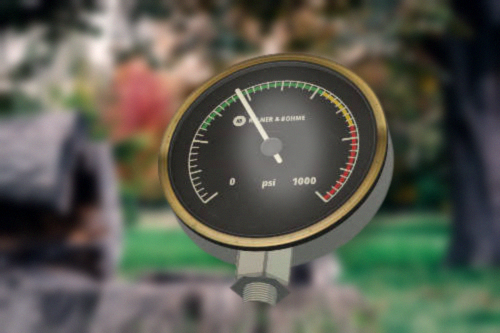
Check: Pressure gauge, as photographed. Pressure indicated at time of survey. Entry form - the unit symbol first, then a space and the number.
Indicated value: psi 380
